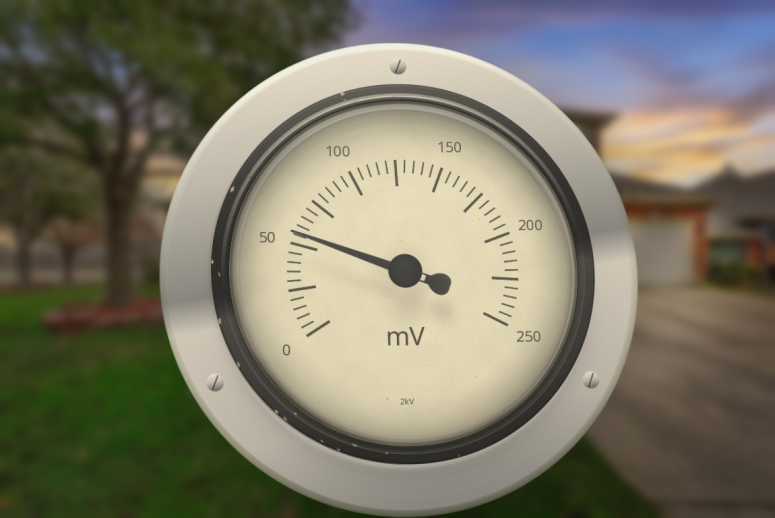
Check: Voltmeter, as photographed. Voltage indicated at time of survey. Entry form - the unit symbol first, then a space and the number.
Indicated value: mV 55
